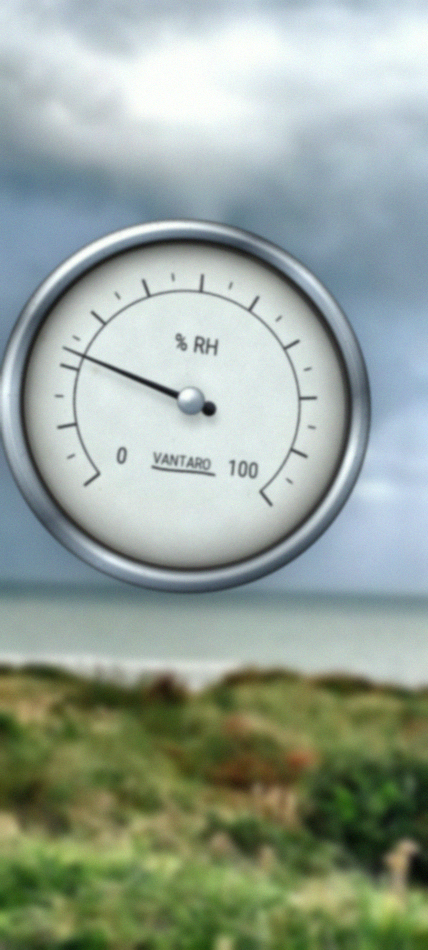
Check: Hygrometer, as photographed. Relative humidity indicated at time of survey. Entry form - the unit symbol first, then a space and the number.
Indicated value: % 22.5
